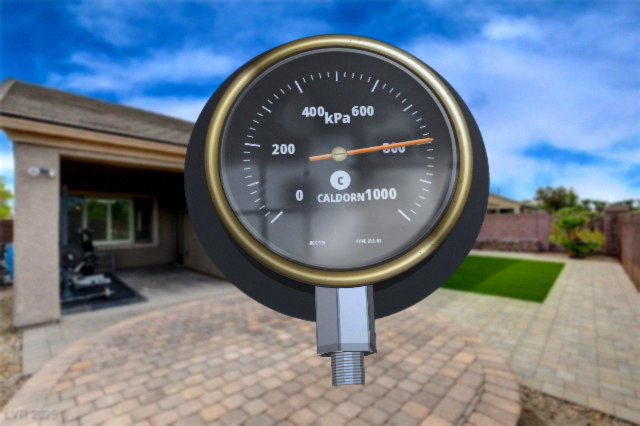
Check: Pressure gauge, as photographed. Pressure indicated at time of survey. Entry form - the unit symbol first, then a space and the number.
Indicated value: kPa 800
